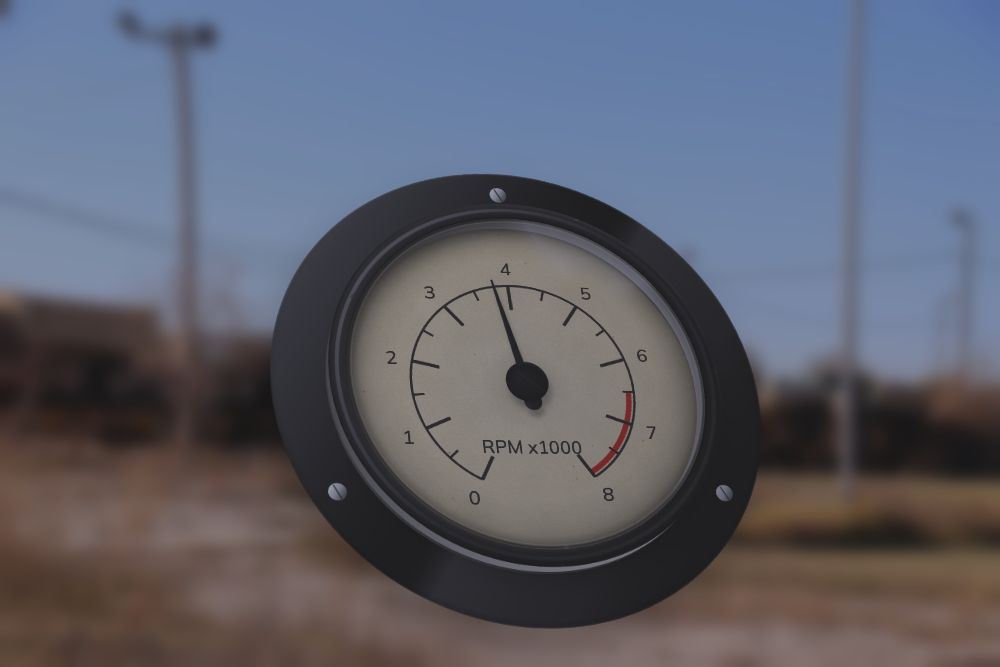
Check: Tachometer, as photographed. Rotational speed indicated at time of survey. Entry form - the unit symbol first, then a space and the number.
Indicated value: rpm 3750
